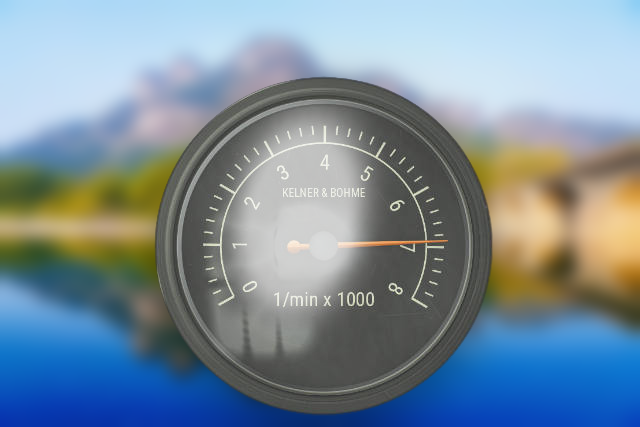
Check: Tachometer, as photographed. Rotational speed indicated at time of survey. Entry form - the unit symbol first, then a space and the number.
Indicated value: rpm 6900
